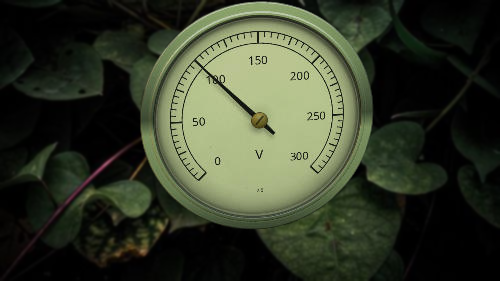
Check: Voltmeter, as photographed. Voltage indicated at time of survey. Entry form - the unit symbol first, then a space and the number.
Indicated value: V 100
